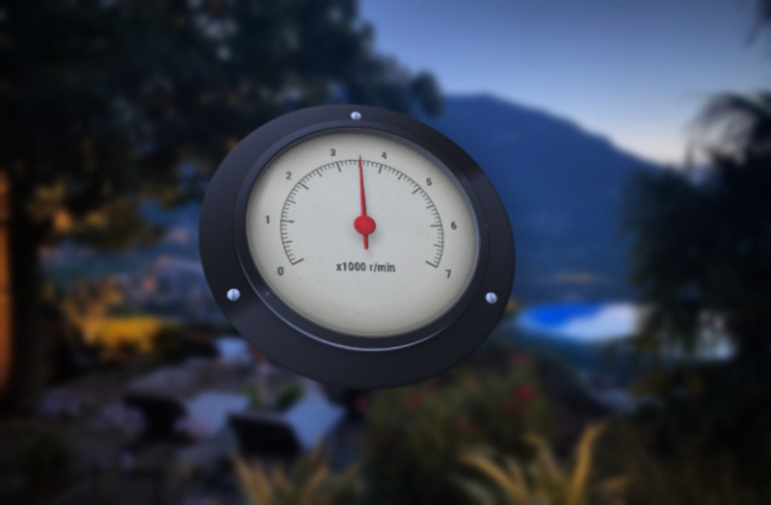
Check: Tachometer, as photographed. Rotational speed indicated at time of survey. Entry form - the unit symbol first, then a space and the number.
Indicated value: rpm 3500
